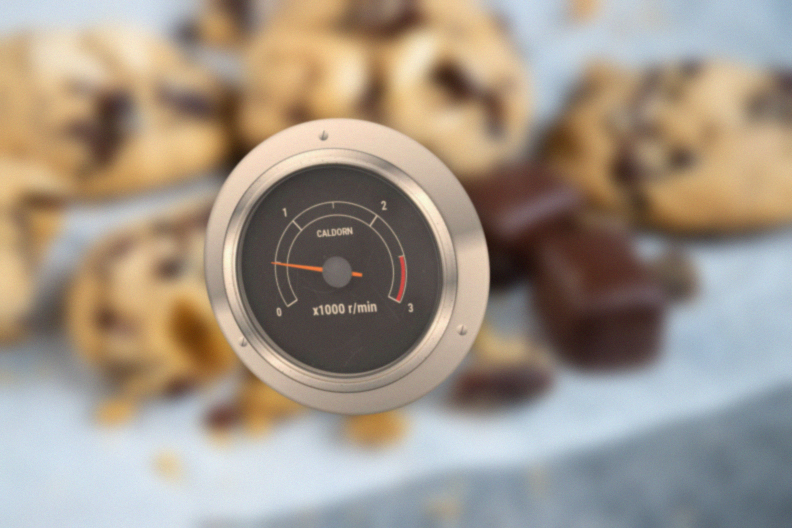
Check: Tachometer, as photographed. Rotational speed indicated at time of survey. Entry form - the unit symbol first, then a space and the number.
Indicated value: rpm 500
